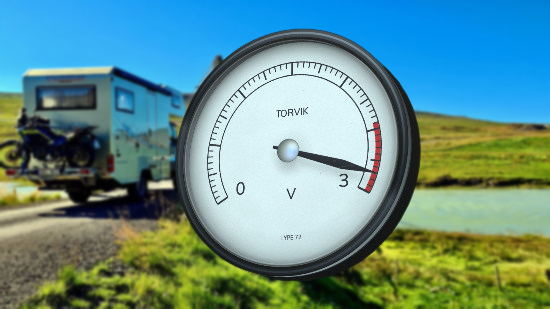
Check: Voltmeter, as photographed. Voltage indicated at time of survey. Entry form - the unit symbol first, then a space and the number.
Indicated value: V 2.85
